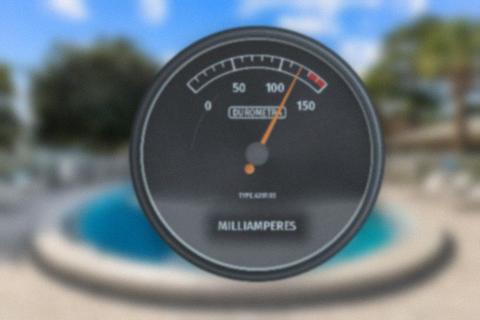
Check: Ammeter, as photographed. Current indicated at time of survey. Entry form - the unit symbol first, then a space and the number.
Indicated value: mA 120
